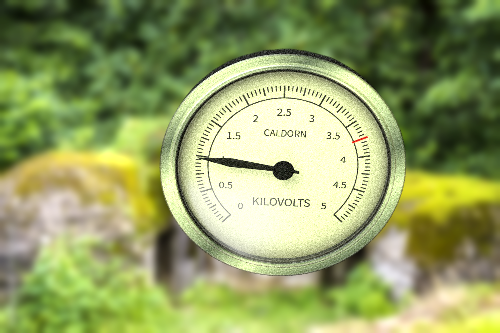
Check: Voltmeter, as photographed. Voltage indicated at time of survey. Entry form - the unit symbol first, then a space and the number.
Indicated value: kV 1
